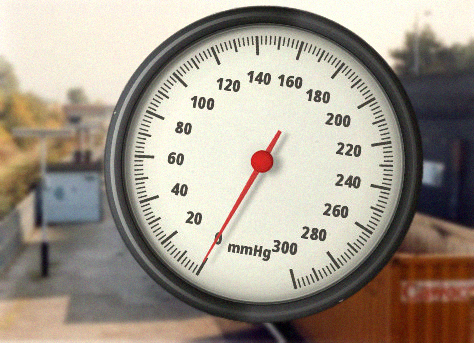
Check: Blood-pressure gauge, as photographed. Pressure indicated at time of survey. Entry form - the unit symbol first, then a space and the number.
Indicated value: mmHg 0
